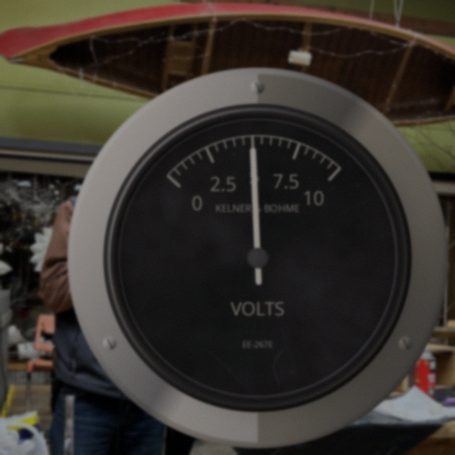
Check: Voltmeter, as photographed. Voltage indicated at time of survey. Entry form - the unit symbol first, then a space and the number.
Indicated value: V 5
